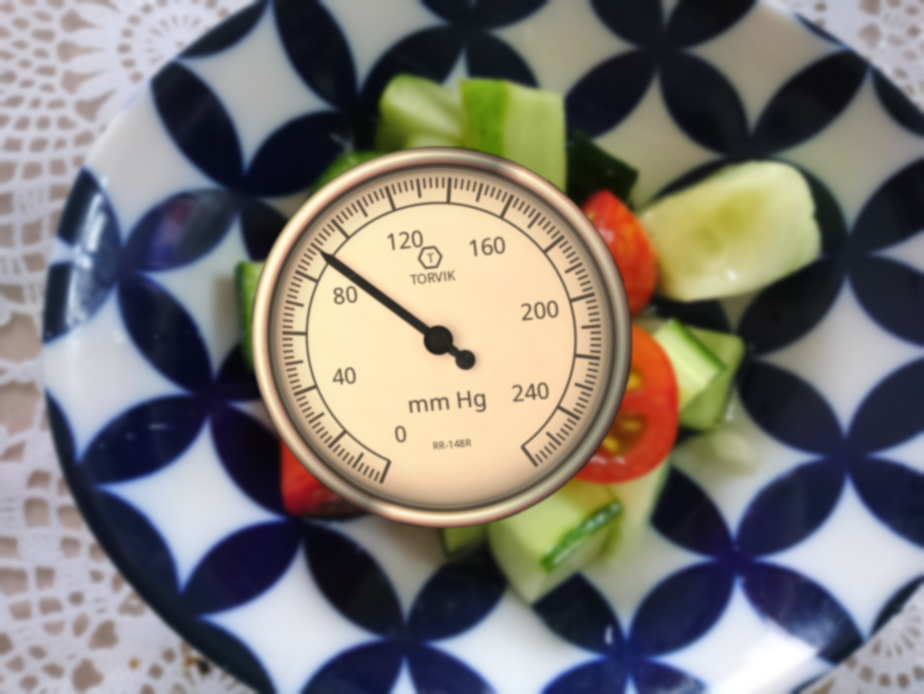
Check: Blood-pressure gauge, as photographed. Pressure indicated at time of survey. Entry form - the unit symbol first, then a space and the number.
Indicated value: mmHg 90
